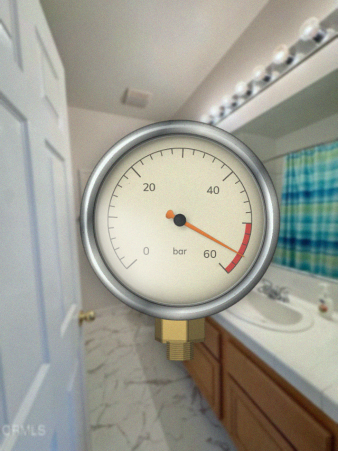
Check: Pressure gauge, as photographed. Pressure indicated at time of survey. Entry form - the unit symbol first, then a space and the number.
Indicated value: bar 56
